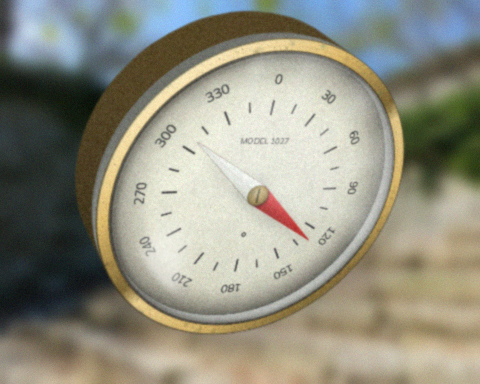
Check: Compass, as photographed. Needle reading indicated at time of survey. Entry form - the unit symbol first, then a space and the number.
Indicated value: ° 127.5
